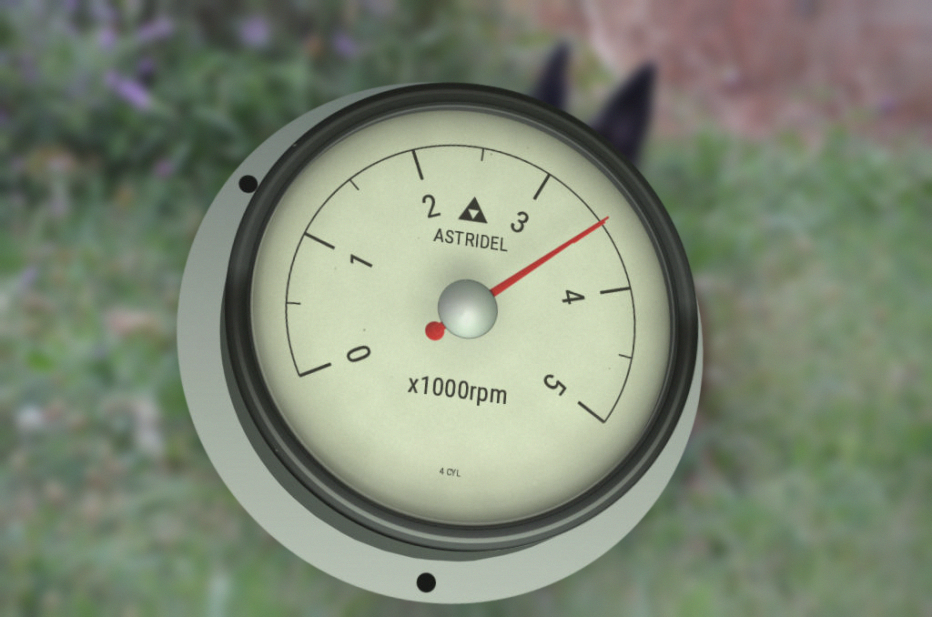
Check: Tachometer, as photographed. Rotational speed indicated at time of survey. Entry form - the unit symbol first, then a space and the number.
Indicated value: rpm 3500
